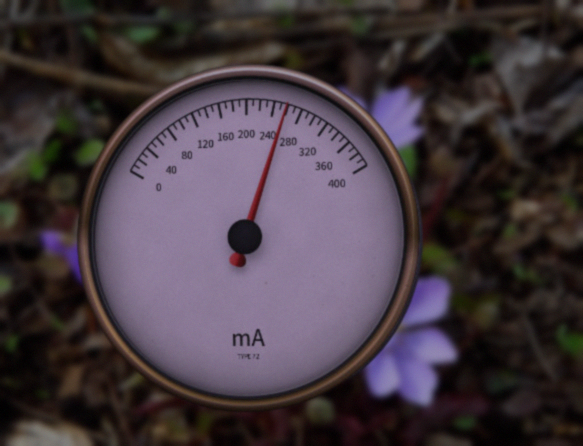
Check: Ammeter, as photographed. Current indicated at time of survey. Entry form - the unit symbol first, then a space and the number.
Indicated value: mA 260
